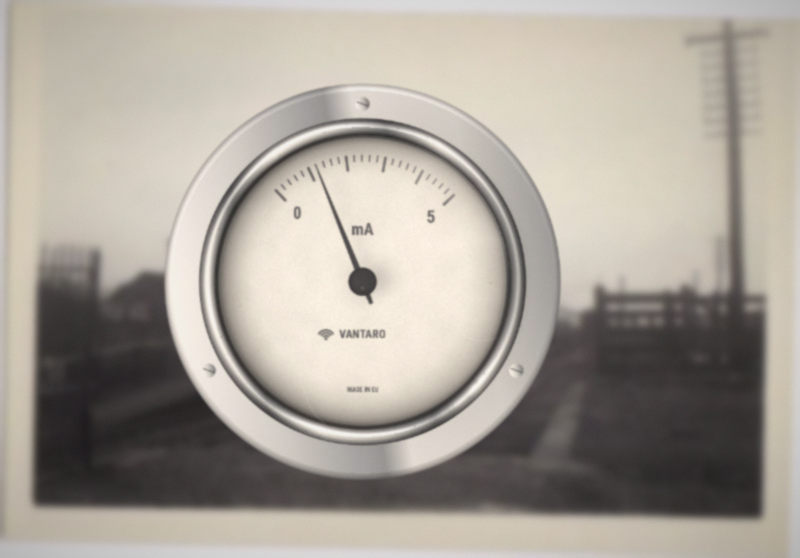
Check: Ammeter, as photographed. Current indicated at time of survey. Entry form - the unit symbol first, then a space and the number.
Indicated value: mA 1.2
